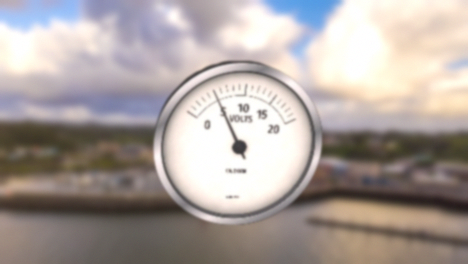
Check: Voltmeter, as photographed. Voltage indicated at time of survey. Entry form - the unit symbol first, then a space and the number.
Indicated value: V 5
